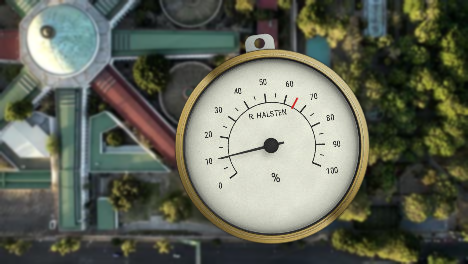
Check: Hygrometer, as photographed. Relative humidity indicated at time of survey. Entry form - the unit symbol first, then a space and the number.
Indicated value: % 10
